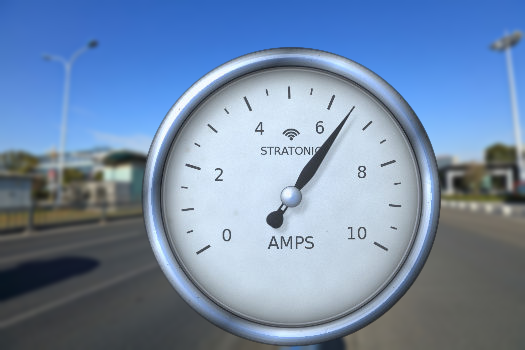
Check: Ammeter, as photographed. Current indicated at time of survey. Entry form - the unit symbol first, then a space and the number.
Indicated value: A 6.5
